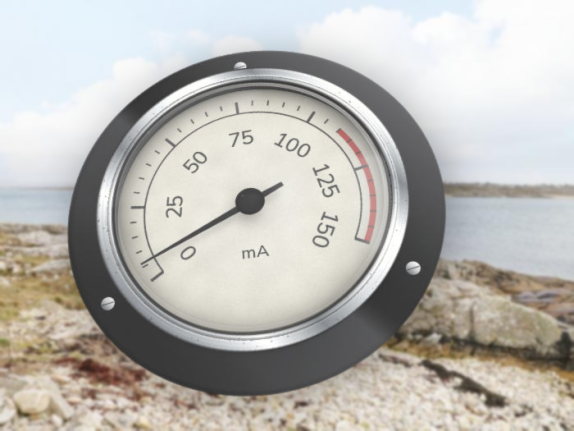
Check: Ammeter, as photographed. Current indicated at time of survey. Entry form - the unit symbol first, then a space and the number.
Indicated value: mA 5
